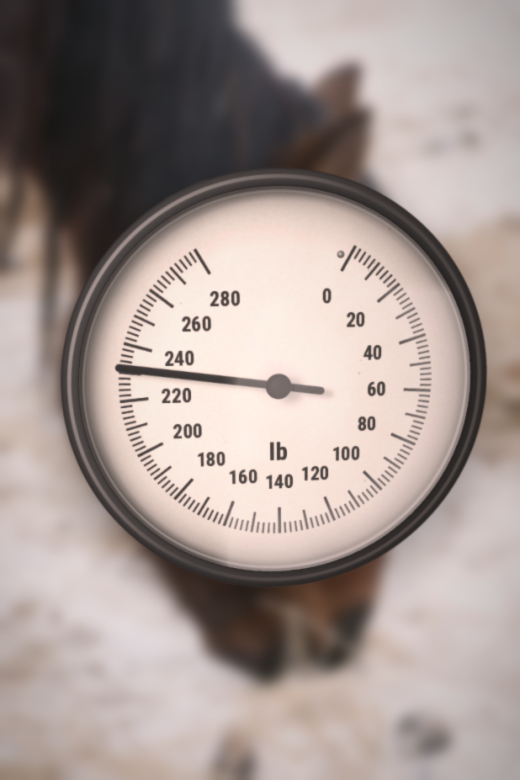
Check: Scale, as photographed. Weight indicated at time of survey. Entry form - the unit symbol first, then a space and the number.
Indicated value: lb 232
